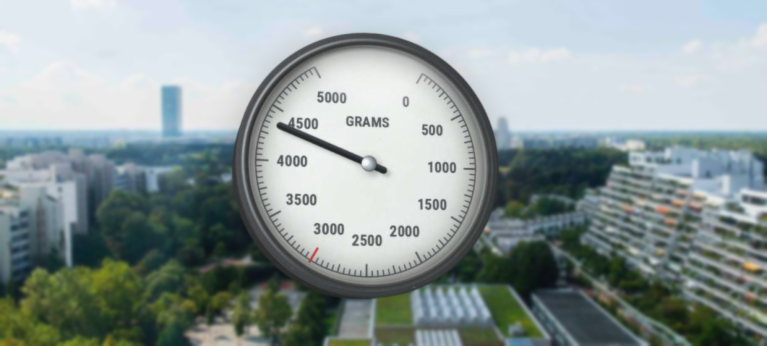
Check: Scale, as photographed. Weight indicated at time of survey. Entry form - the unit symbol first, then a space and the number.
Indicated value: g 4350
